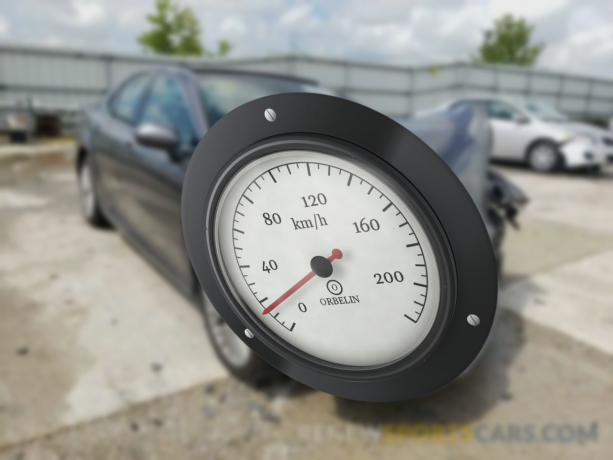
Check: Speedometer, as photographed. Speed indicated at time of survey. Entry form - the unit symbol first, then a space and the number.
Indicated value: km/h 15
